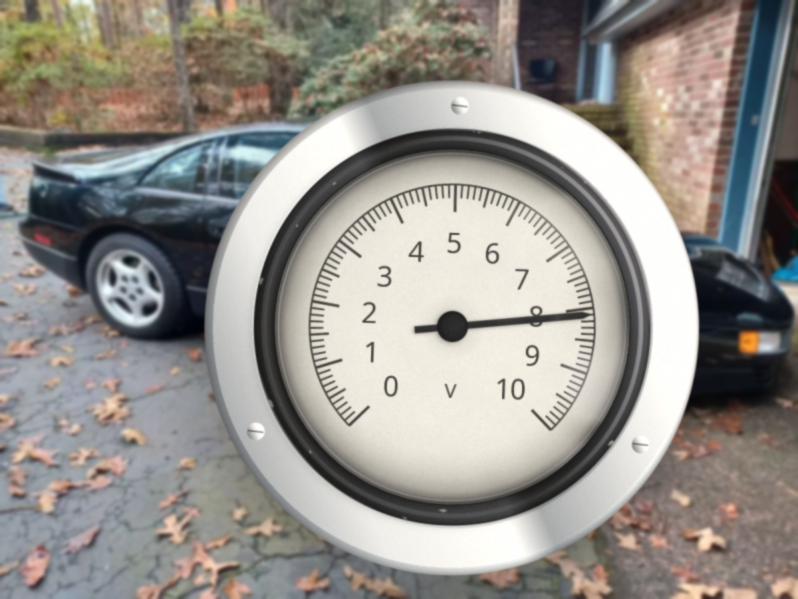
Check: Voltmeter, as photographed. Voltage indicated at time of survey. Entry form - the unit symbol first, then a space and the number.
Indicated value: V 8.1
